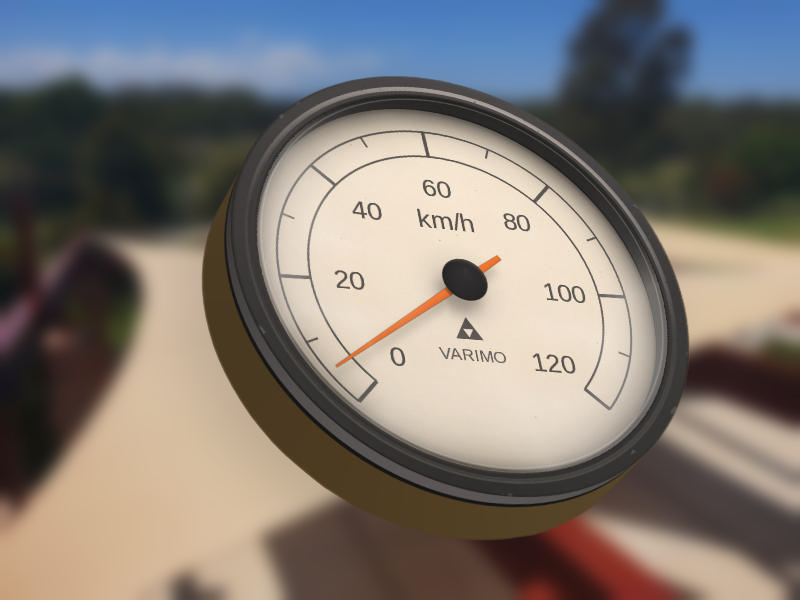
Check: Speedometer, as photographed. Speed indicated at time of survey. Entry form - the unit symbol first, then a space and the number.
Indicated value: km/h 5
